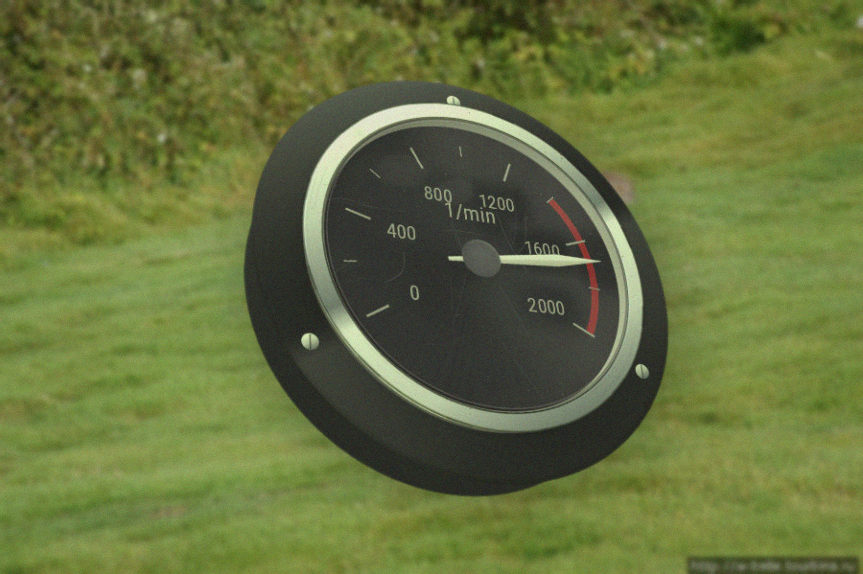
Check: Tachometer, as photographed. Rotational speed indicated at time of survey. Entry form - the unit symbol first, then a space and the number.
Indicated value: rpm 1700
